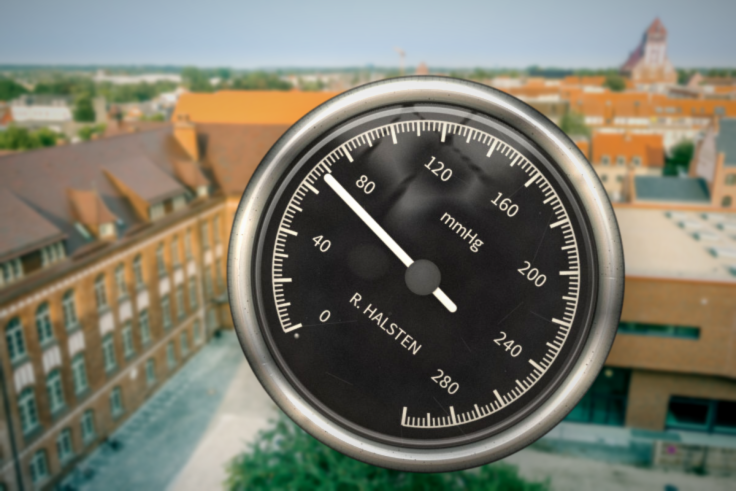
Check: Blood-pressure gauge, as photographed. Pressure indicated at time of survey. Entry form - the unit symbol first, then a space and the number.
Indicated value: mmHg 68
